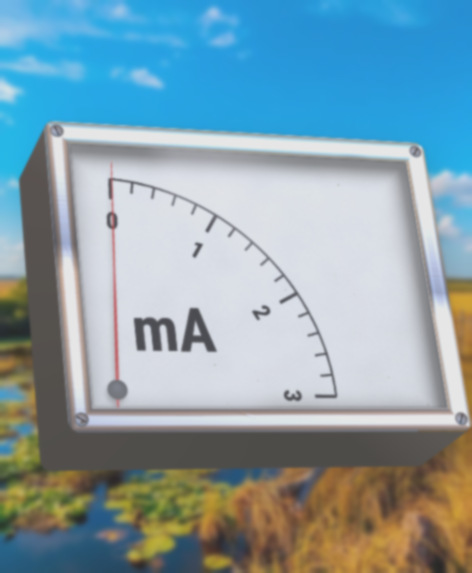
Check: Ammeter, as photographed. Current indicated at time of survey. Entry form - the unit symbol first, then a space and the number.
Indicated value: mA 0
